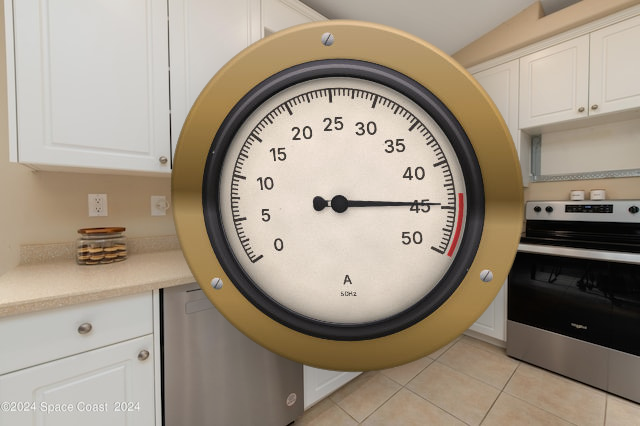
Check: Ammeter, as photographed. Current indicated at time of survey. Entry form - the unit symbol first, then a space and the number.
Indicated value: A 44.5
